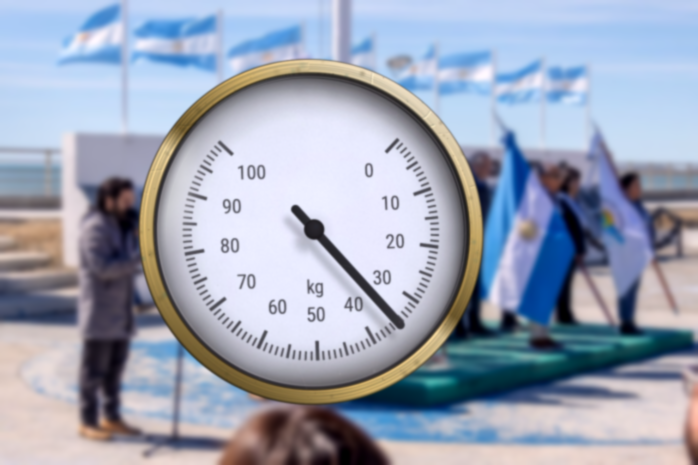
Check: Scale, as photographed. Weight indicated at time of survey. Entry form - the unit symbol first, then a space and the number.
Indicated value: kg 35
